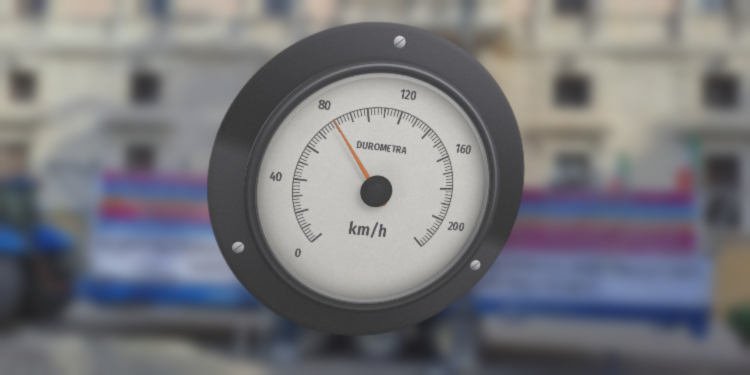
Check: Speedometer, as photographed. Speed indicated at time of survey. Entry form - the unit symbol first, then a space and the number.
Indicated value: km/h 80
